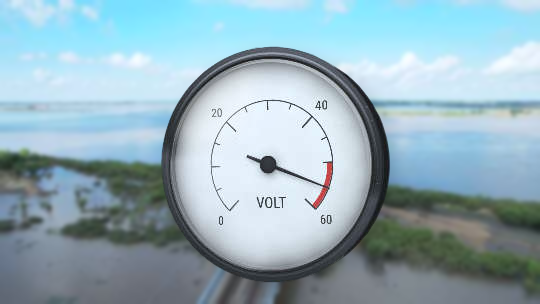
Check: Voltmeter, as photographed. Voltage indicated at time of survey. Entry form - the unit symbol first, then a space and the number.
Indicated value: V 55
